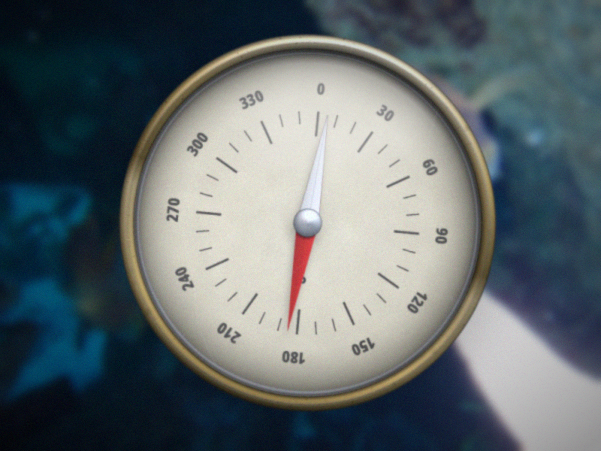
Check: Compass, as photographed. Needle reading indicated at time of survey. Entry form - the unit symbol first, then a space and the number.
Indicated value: ° 185
